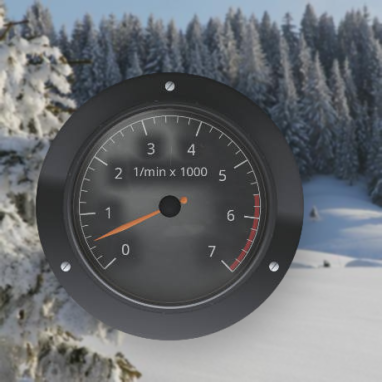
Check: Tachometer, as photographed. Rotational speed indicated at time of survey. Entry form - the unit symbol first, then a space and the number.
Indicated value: rpm 500
